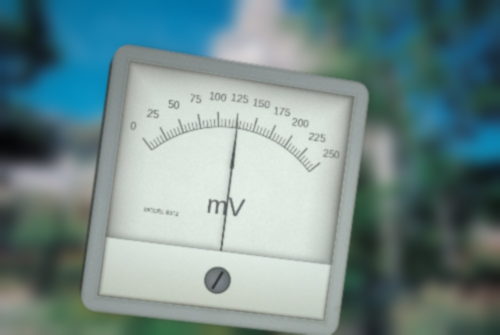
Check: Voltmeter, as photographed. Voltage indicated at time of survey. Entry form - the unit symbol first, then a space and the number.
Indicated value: mV 125
